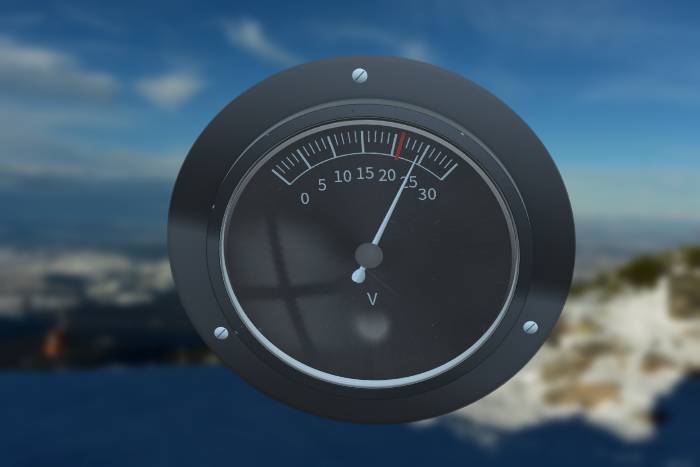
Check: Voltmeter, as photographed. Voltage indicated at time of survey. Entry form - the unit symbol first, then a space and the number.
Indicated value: V 24
